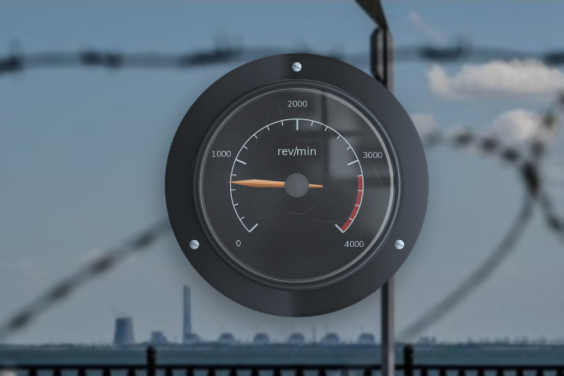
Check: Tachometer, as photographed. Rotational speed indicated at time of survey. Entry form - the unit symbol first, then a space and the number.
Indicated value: rpm 700
